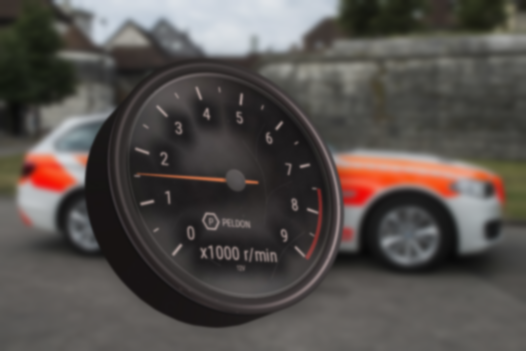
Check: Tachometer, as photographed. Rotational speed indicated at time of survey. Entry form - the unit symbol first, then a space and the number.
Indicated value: rpm 1500
